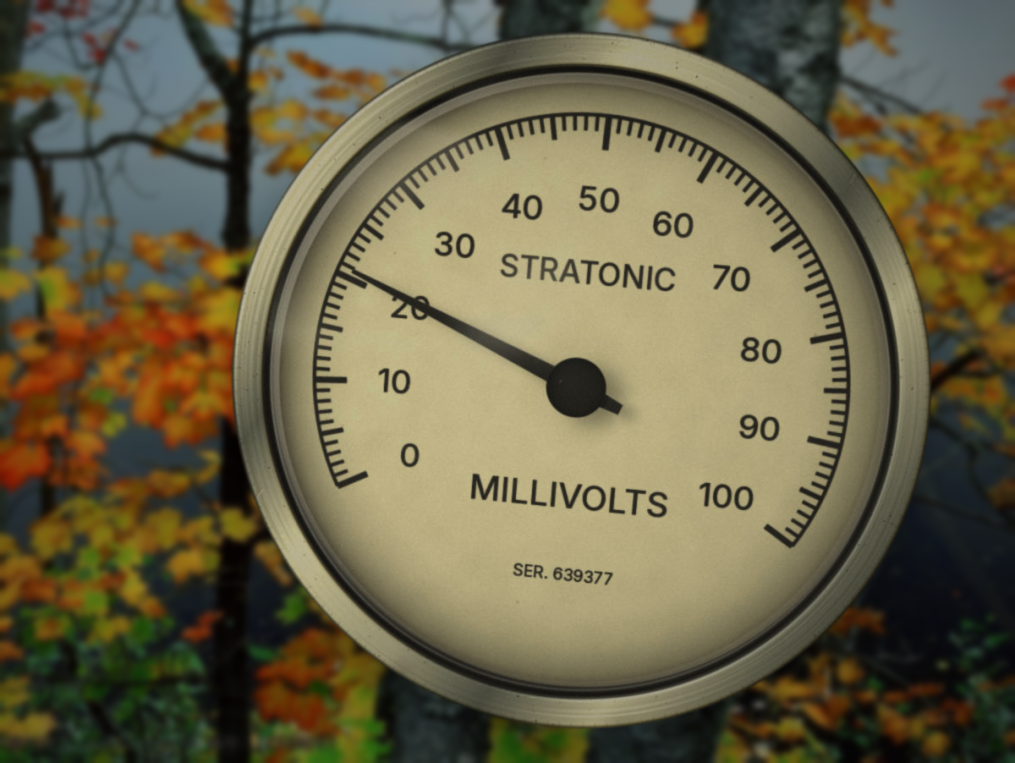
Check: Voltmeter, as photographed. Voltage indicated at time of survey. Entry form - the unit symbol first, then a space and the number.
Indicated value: mV 21
